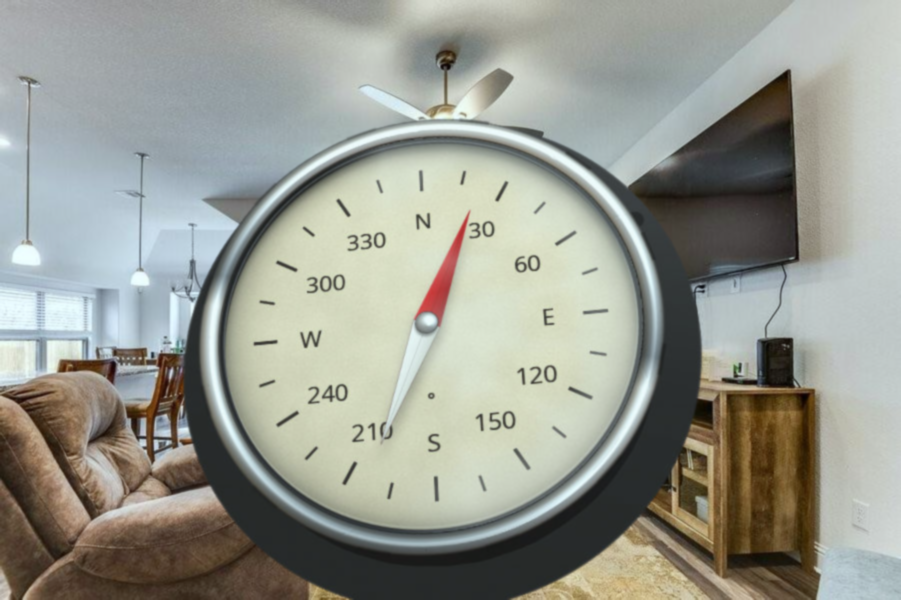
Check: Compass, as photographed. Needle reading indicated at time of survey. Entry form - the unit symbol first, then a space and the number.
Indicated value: ° 22.5
